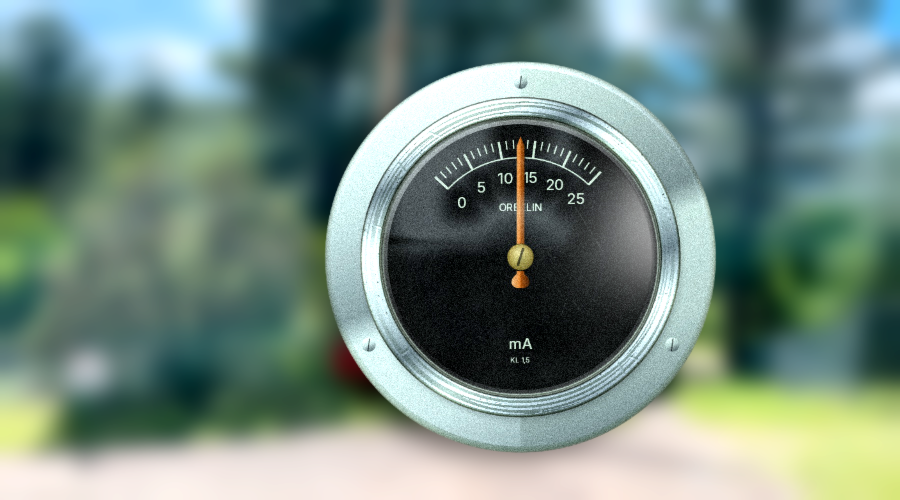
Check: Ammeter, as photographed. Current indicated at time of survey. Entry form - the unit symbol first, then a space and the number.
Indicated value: mA 13
